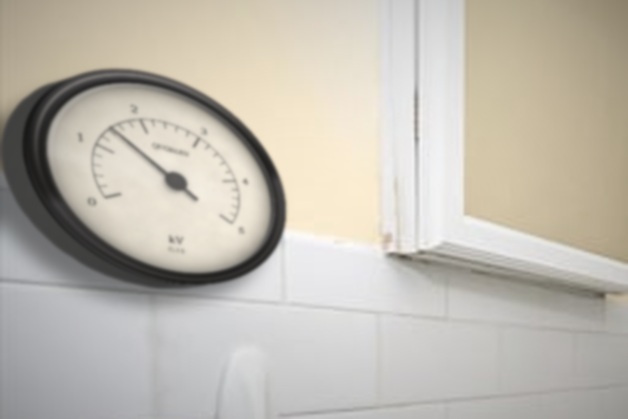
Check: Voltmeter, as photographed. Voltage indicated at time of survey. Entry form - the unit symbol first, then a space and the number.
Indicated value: kV 1.4
